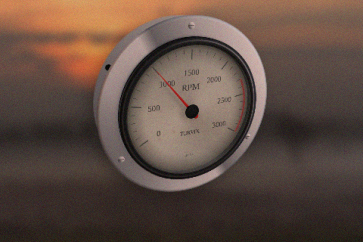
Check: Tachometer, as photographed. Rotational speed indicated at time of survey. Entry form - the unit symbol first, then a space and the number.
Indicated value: rpm 1000
